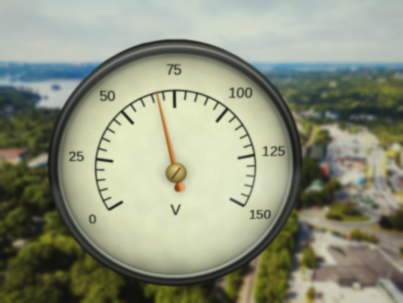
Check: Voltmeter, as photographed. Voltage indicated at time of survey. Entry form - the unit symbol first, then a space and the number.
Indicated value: V 67.5
